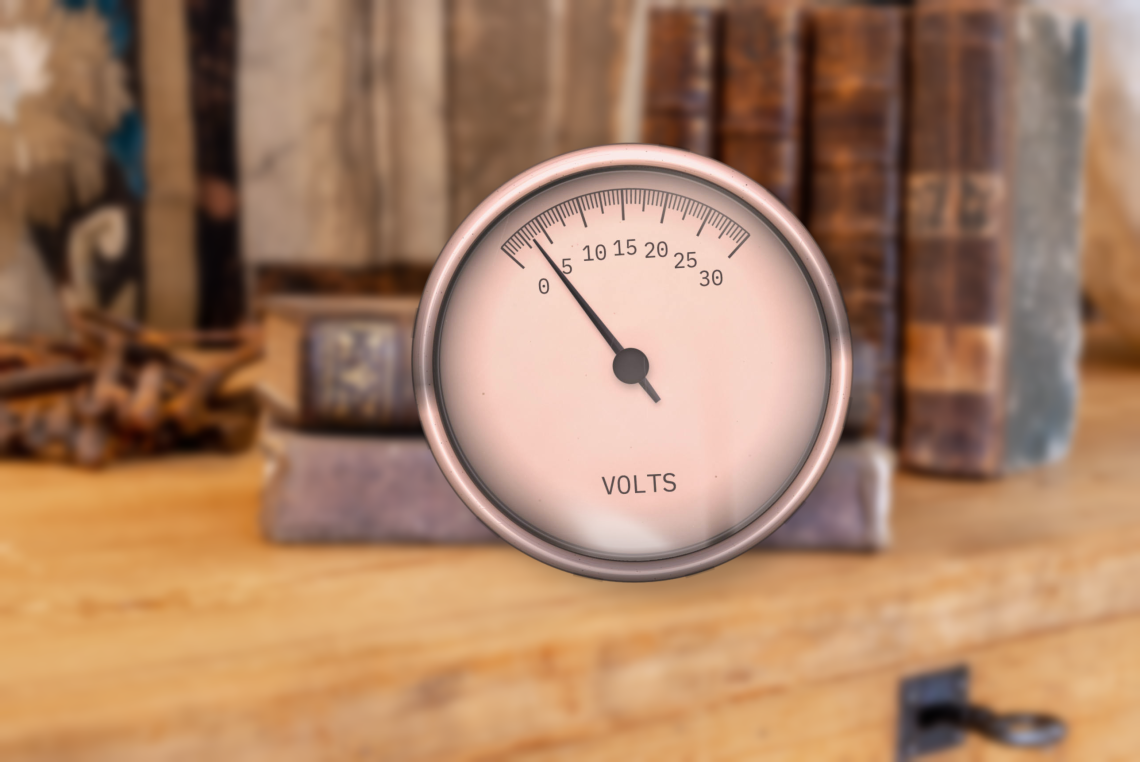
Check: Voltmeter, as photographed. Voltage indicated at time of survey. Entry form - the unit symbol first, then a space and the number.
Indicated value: V 3.5
